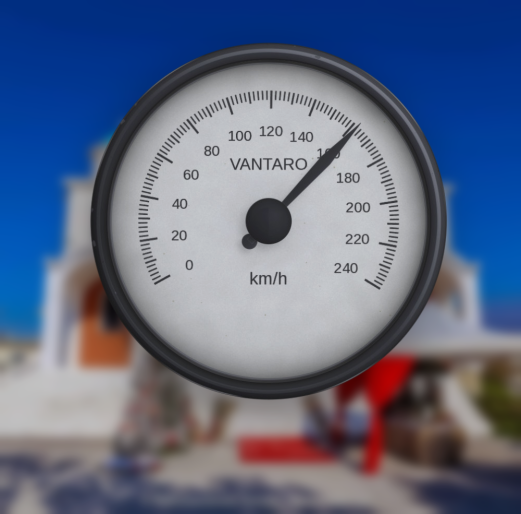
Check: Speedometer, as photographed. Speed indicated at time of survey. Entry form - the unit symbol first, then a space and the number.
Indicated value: km/h 162
